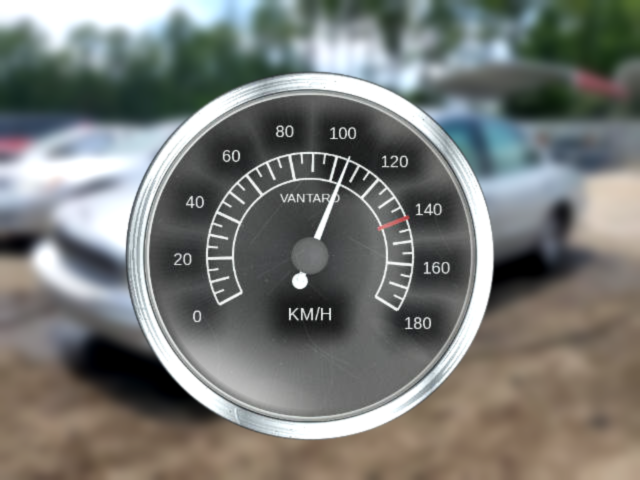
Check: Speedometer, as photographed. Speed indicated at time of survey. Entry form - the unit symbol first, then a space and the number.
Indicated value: km/h 105
